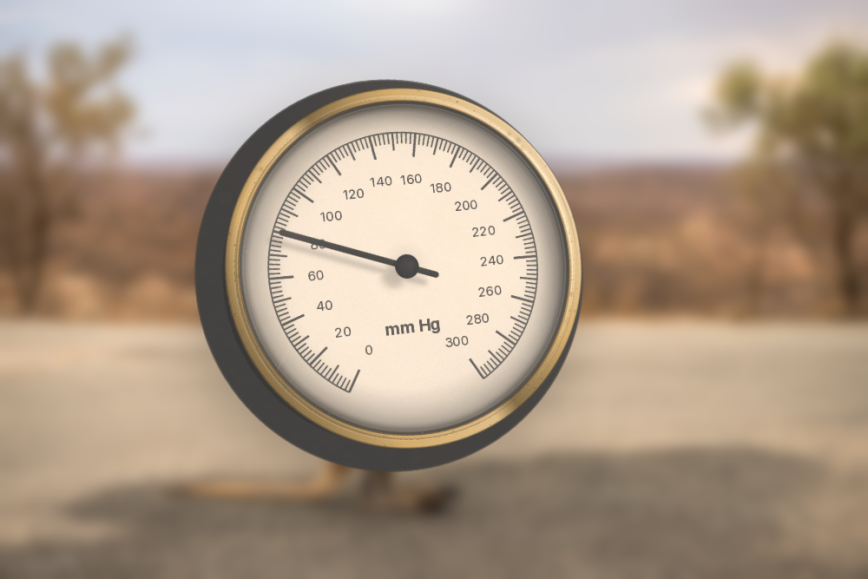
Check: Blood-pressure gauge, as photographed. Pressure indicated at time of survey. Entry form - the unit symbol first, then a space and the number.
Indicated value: mmHg 80
